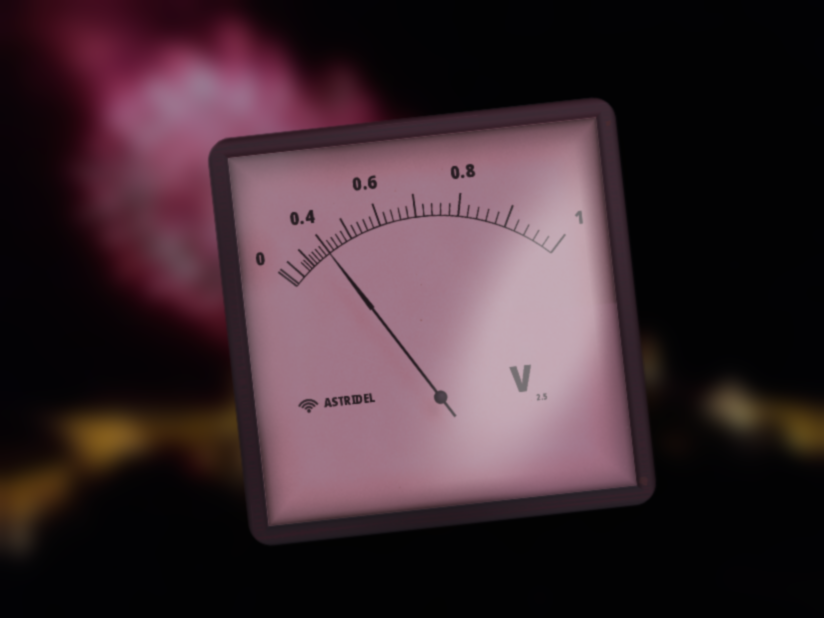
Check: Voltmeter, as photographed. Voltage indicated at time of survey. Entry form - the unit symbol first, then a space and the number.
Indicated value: V 0.4
